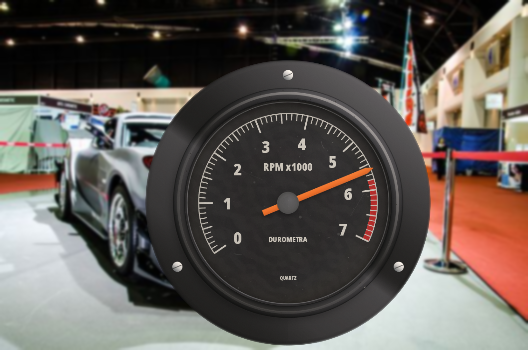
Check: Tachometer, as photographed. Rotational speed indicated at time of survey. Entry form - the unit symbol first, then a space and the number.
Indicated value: rpm 5600
